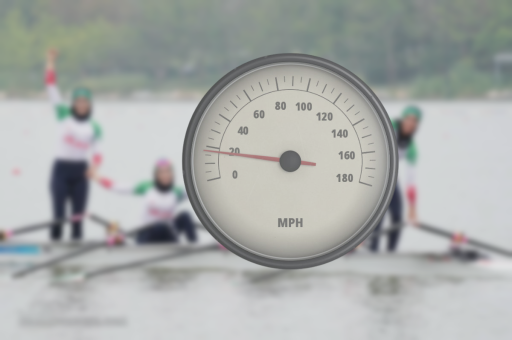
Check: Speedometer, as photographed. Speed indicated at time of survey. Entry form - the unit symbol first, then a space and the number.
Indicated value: mph 17.5
